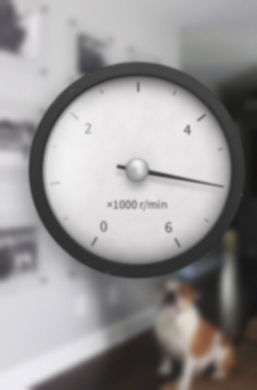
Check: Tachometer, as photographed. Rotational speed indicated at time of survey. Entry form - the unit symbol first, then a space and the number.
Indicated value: rpm 5000
